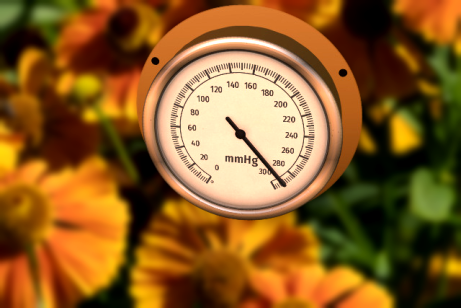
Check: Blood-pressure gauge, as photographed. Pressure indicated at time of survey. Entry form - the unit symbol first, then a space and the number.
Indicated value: mmHg 290
